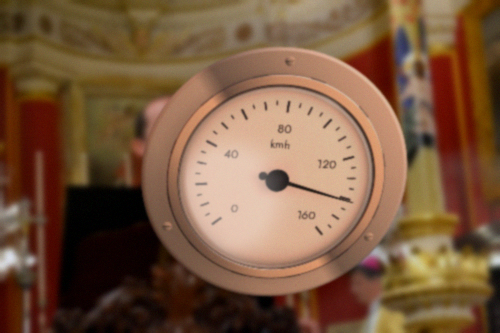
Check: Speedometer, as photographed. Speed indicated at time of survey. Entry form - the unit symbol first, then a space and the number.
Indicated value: km/h 140
